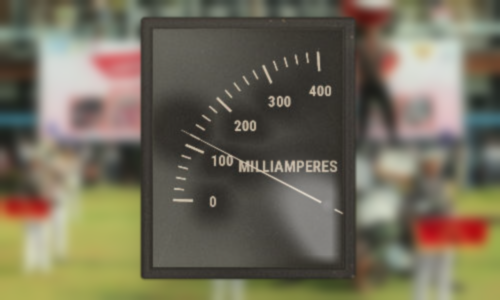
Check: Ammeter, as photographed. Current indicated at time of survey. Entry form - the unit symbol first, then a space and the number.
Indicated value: mA 120
